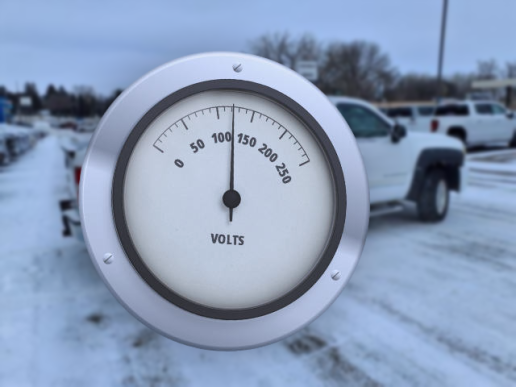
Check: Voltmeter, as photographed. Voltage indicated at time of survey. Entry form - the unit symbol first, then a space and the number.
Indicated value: V 120
